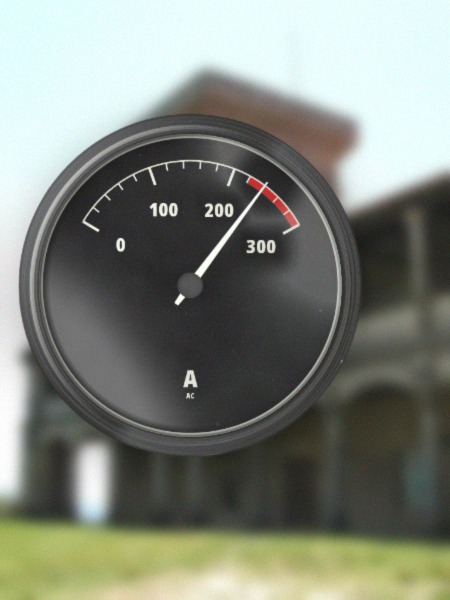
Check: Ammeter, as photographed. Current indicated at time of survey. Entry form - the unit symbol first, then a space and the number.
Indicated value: A 240
